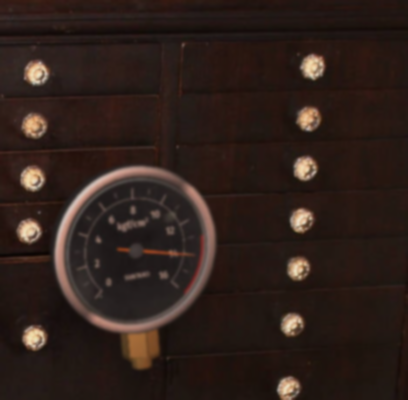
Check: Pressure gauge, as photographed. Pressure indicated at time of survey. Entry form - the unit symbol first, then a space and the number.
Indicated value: kg/cm² 14
